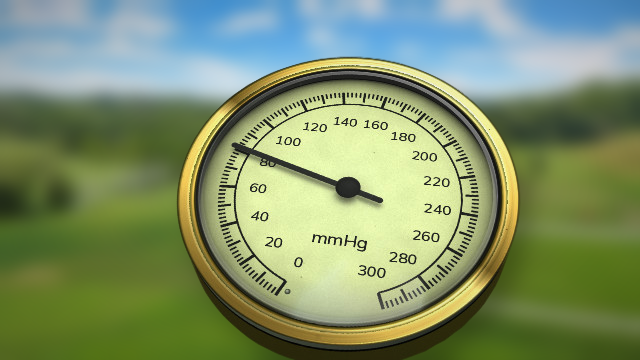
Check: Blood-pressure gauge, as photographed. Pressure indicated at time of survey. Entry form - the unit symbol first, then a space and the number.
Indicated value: mmHg 80
